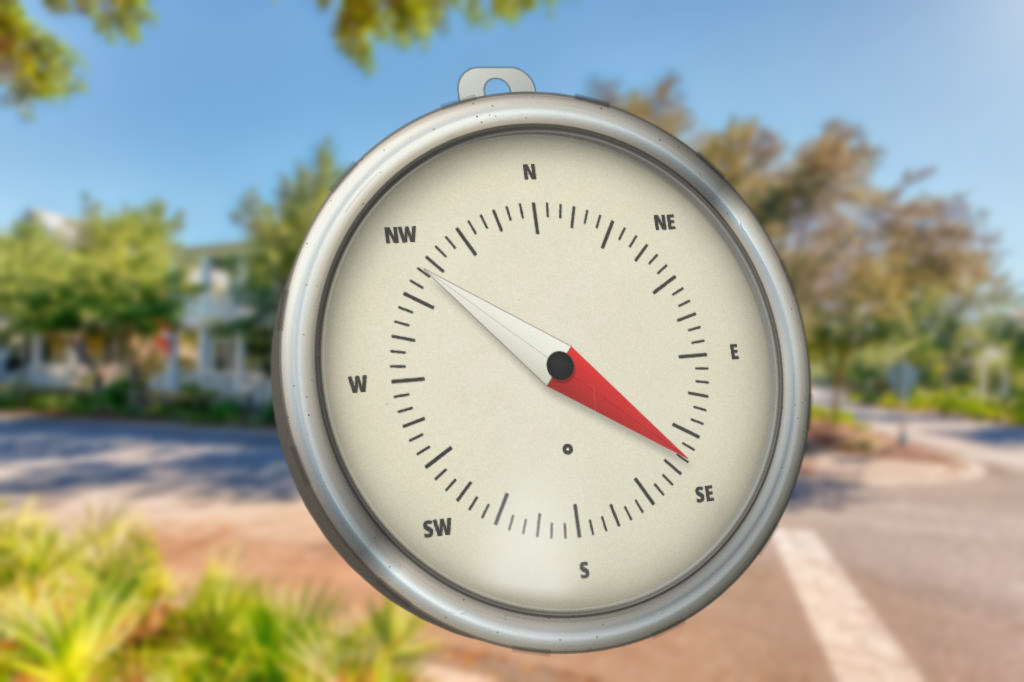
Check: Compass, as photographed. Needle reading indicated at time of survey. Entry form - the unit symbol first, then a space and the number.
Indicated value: ° 130
